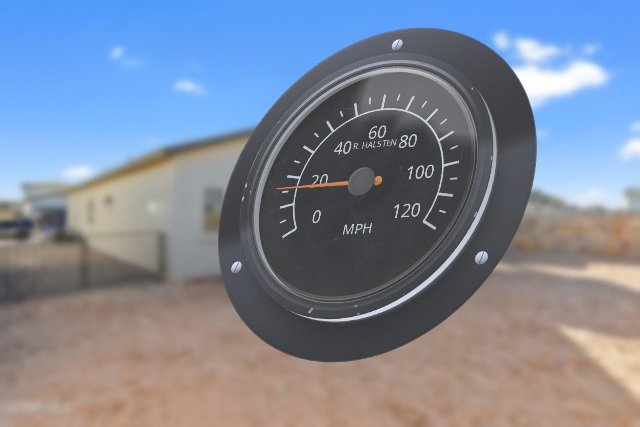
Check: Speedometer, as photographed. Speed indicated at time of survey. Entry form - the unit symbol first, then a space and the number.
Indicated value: mph 15
